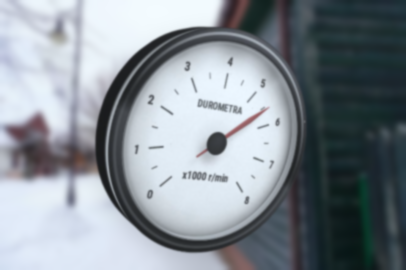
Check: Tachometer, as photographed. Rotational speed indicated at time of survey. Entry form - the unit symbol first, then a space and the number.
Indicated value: rpm 5500
